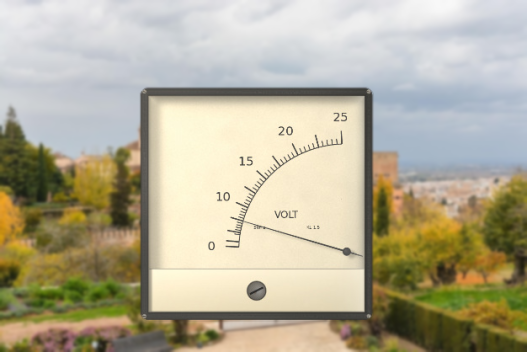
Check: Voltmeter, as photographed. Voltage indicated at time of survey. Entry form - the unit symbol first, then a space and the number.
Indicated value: V 7.5
